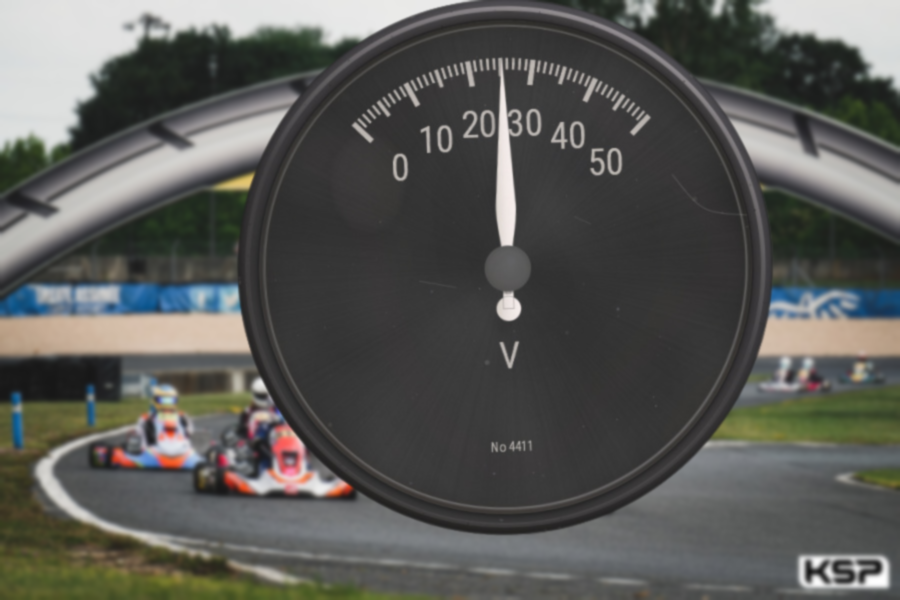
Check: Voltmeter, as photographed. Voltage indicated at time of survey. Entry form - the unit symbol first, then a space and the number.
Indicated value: V 25
